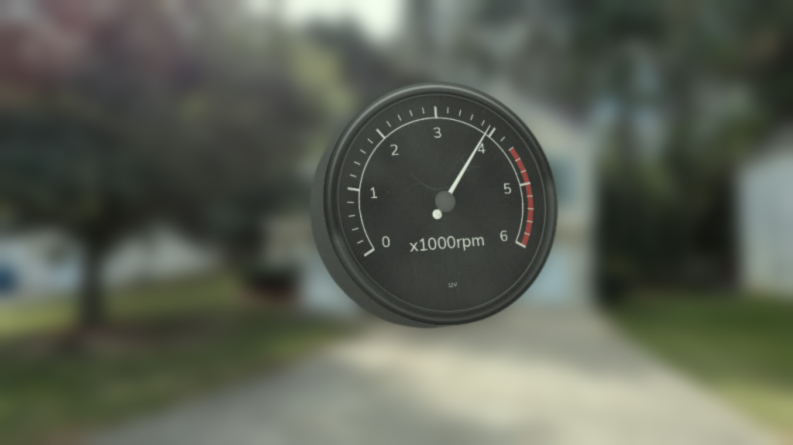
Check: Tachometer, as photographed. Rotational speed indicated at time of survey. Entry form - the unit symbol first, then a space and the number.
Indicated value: rpm 3900
